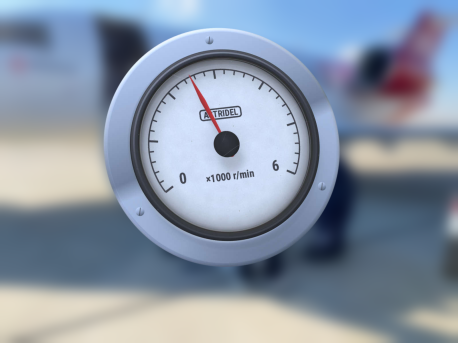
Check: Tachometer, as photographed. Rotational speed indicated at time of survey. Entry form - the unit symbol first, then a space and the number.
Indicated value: rpm 2500
